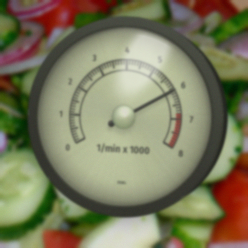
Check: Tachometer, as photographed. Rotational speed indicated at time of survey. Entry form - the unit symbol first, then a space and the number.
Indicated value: rpm 6000
